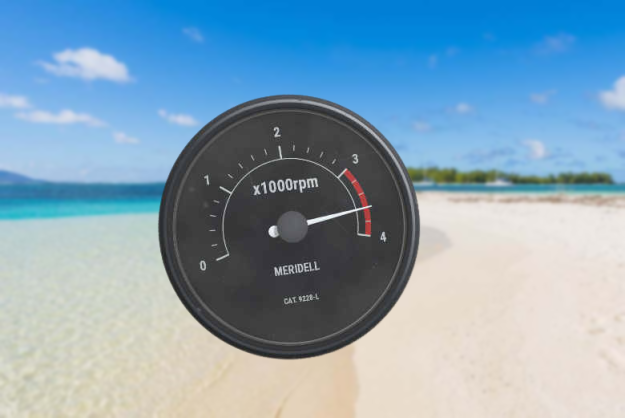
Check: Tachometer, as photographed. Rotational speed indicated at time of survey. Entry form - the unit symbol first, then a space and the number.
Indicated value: rpm 3600
